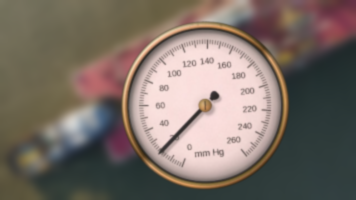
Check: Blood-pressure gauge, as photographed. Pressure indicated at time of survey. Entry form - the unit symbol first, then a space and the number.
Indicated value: mmHg 20
